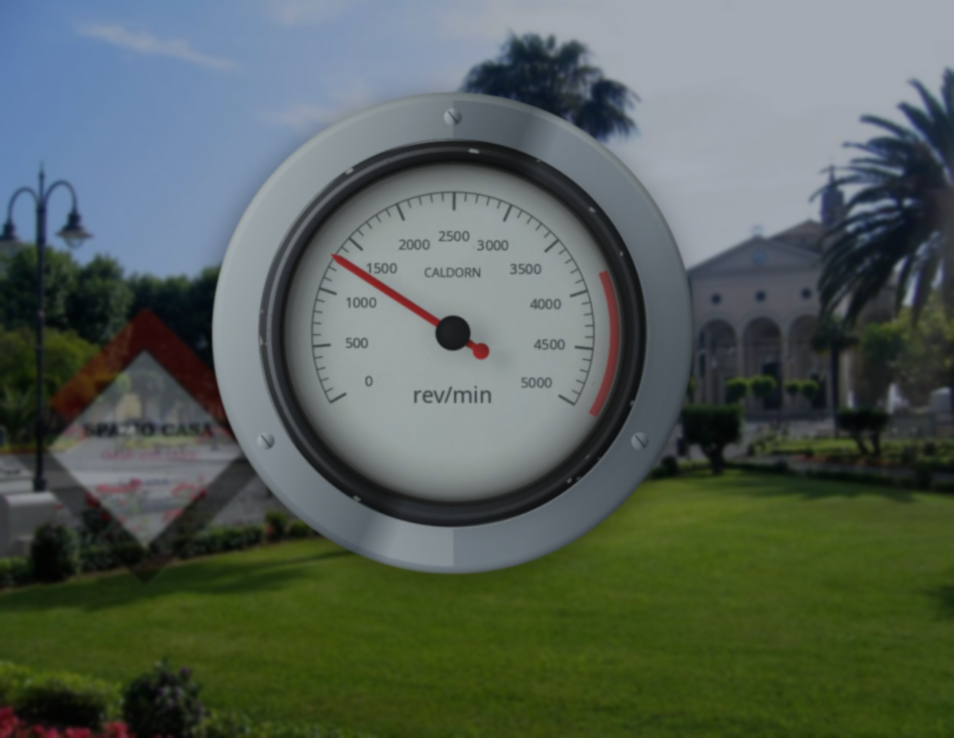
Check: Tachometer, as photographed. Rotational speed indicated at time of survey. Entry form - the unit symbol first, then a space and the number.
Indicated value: rpm 1300
